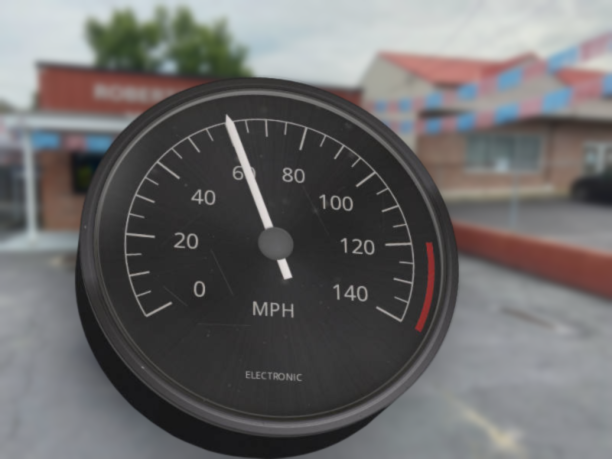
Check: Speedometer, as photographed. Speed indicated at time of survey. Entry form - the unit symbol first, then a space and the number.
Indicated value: mph 60
